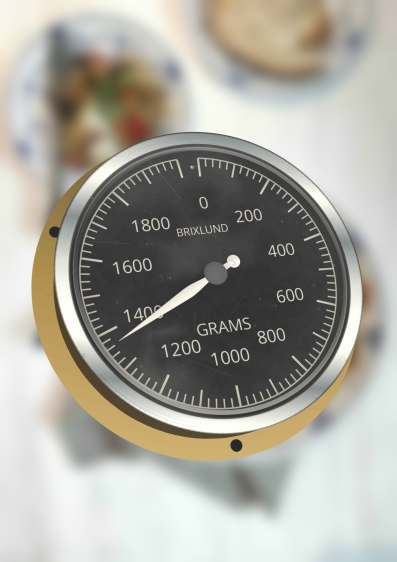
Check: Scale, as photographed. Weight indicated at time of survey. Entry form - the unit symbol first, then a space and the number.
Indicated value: g 1360
